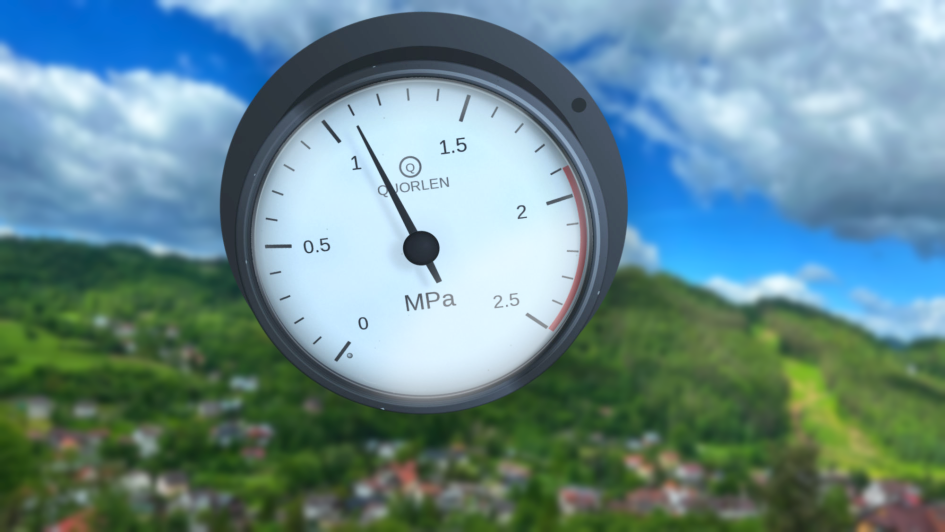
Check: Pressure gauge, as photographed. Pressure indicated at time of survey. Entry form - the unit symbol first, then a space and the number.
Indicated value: MPa 1.1
